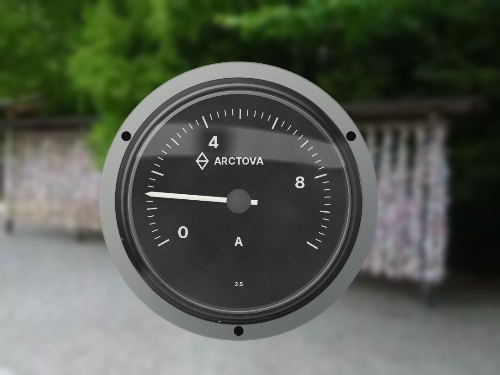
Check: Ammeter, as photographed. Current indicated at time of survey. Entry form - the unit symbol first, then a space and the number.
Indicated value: A 1.4
